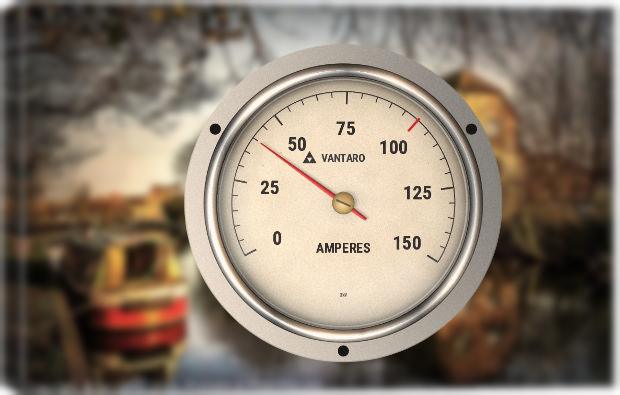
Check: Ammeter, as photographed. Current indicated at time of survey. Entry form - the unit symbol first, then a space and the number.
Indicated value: A 40
